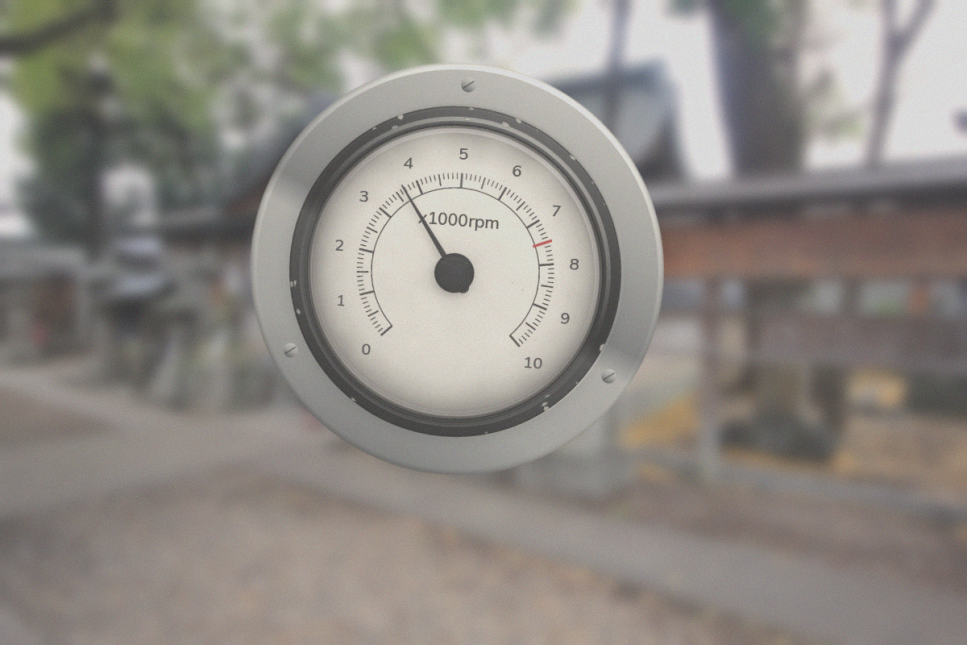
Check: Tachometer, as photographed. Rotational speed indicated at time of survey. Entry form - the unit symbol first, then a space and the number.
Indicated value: rpm 3700
